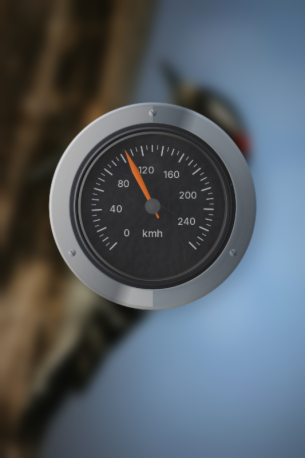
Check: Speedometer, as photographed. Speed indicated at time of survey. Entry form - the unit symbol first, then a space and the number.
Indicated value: km/h 105
